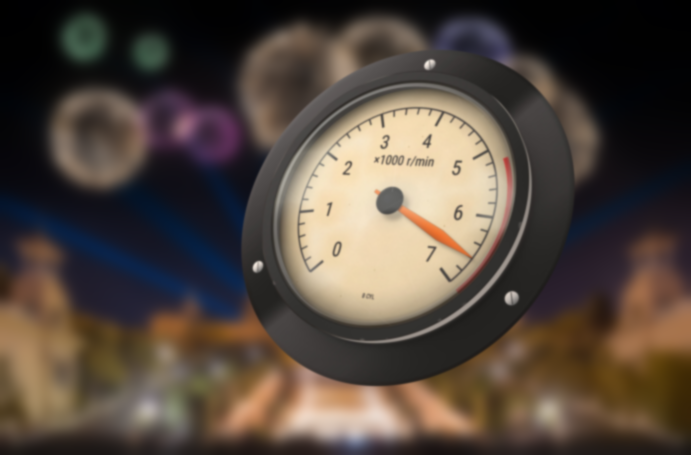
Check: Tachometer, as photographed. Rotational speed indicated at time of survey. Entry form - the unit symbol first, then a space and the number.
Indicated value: rpm 6600
